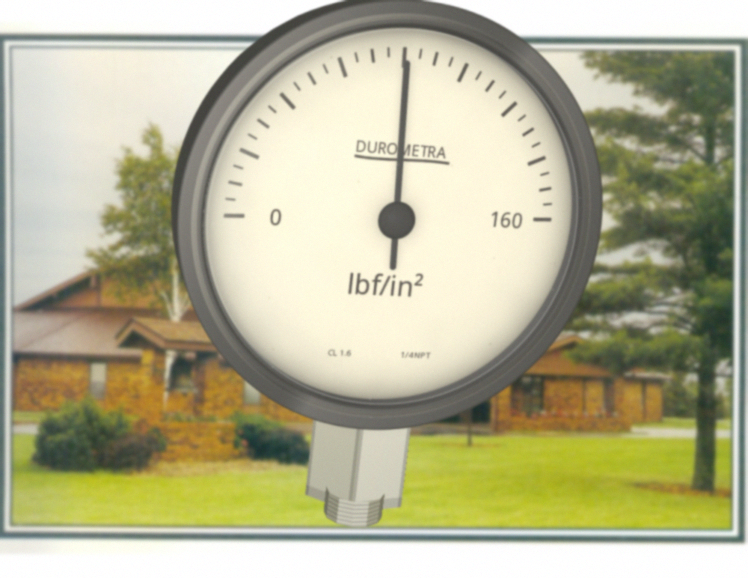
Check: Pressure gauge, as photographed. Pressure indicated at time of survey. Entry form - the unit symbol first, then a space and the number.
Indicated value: psi 80
